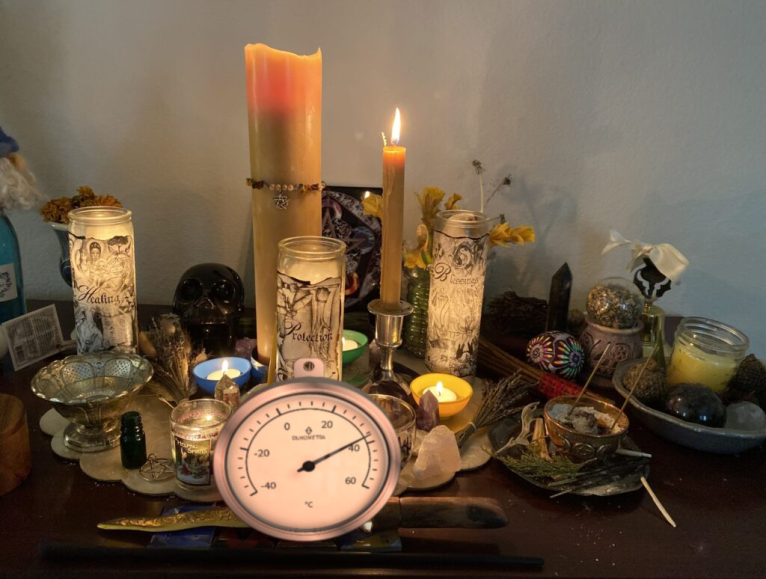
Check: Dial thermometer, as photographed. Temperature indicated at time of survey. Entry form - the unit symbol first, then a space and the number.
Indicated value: °C 36
